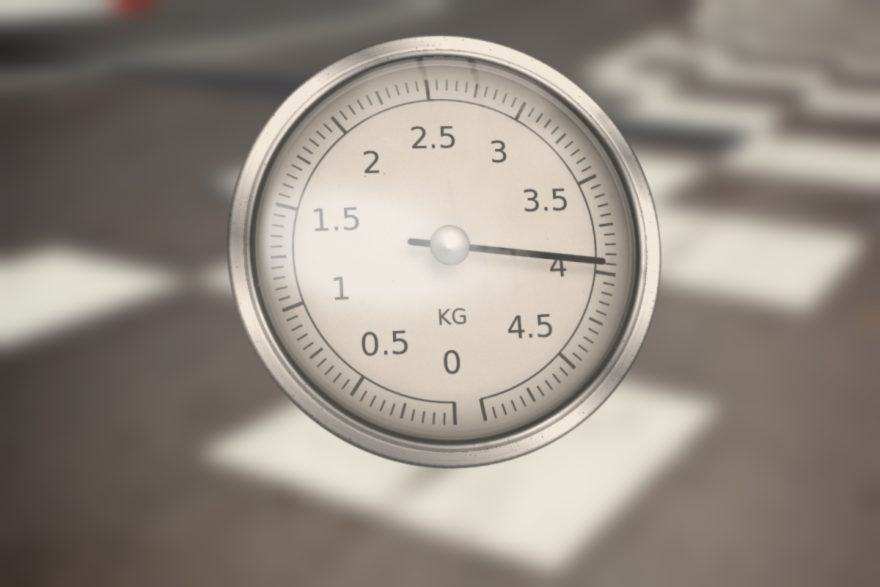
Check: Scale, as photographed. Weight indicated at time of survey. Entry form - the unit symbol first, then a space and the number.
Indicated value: kg 3.95
